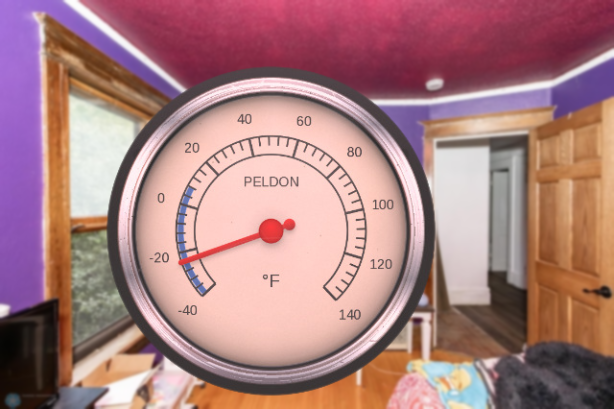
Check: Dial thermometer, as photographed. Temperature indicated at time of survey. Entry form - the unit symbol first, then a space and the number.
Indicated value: °F -24
